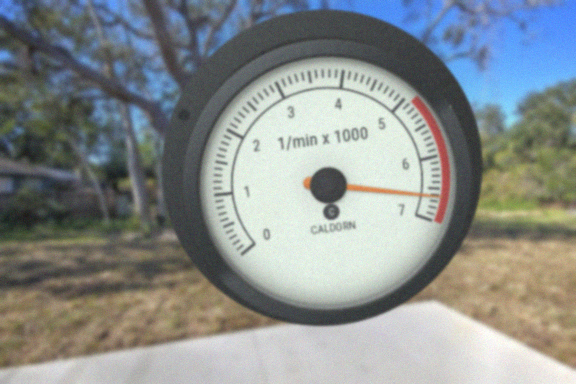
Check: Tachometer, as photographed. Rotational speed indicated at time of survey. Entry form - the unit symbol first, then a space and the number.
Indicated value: rpm 6600
